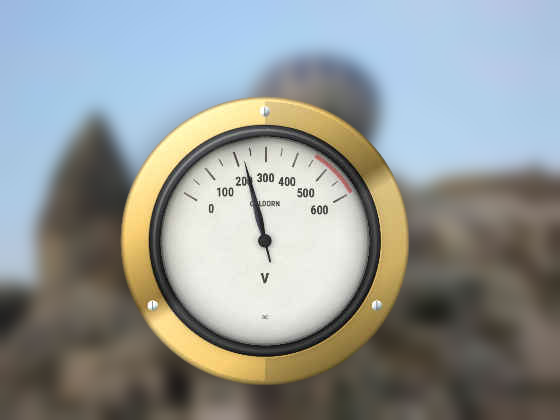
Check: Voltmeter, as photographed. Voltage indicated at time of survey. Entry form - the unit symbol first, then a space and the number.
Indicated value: V 225
